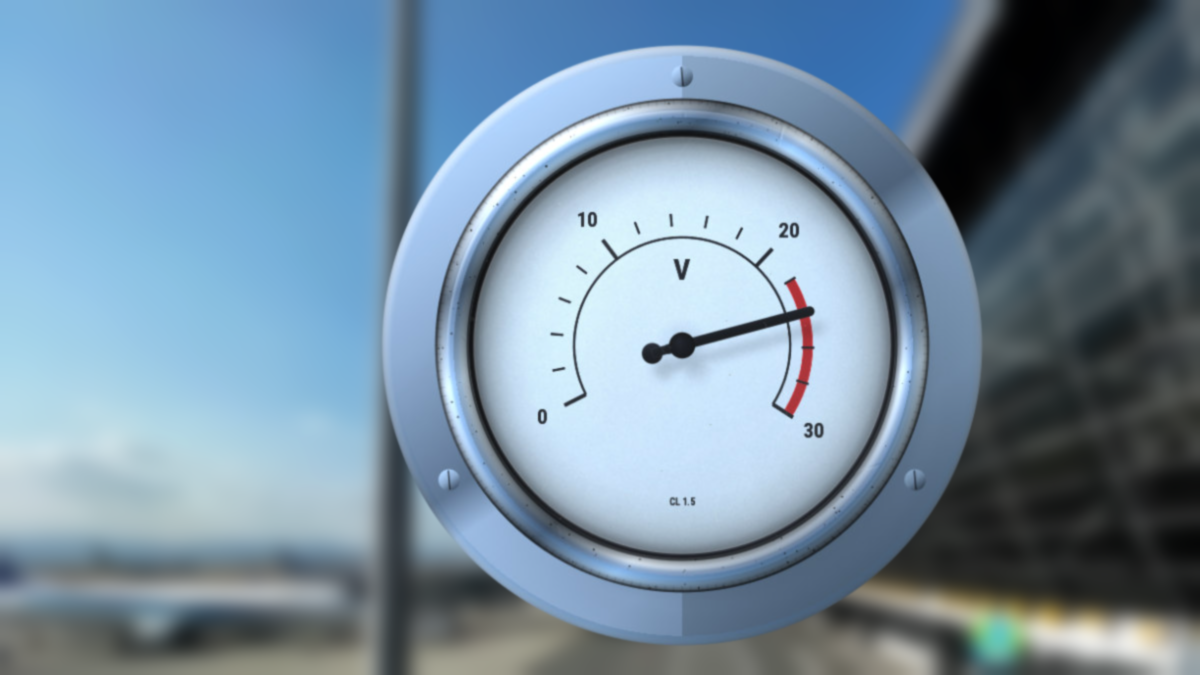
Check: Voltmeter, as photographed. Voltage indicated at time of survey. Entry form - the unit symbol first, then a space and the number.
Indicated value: V 24
